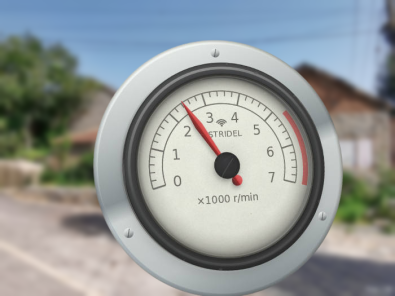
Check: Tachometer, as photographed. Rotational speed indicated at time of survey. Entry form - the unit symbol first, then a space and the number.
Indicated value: rpm 2400
